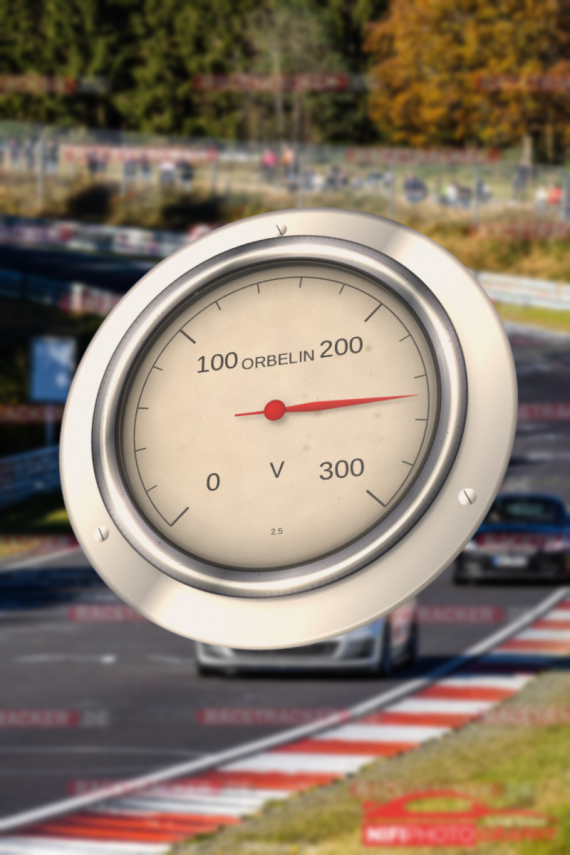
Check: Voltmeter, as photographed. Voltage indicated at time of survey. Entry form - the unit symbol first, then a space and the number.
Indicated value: V 250
